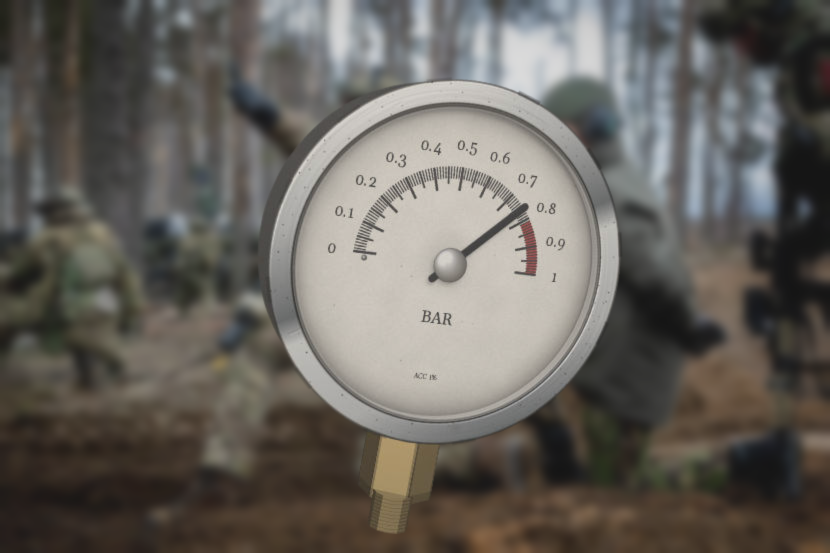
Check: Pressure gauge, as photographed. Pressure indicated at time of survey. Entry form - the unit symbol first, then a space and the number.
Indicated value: bar 0.75
